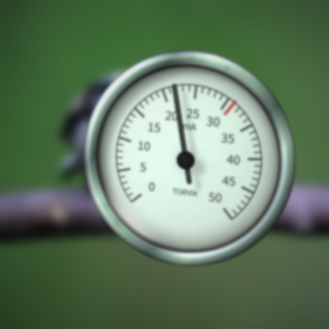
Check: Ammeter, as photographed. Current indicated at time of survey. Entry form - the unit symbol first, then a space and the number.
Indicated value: mA 22
